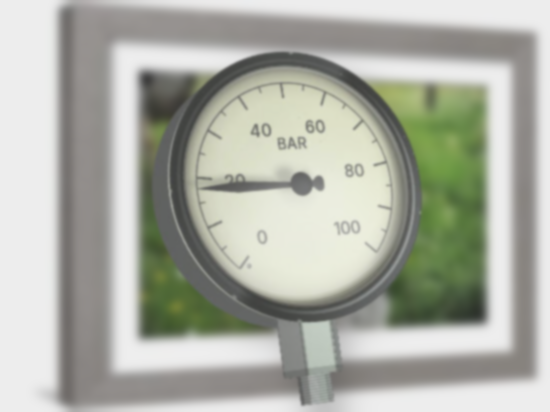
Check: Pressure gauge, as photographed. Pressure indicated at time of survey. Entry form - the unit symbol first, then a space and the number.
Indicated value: bar 17.5
